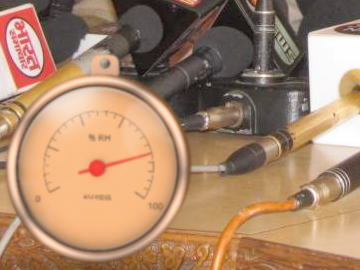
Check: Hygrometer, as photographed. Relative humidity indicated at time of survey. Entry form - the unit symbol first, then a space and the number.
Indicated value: % 80
